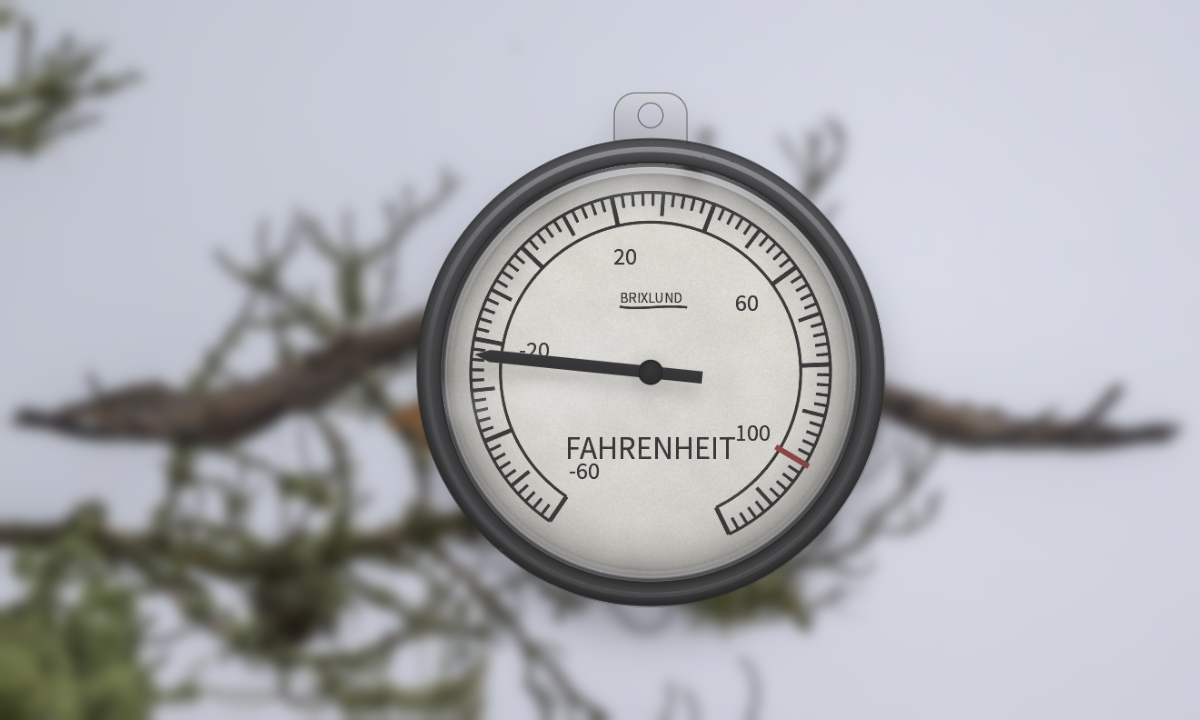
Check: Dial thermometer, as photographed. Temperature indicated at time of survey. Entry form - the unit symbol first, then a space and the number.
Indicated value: °F -23
